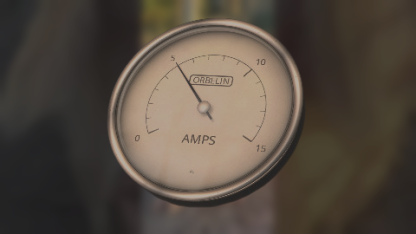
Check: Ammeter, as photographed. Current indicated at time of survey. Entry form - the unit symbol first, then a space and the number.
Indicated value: A 5
